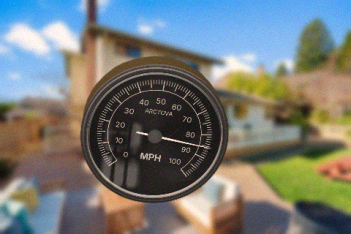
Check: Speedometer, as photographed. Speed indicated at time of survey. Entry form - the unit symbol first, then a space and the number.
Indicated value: mph 85
